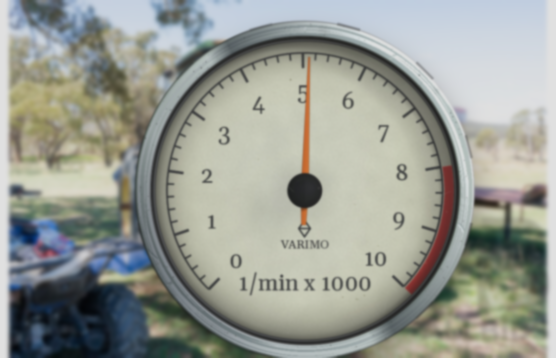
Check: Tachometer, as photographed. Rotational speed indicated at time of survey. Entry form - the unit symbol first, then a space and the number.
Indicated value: rpm 5100
